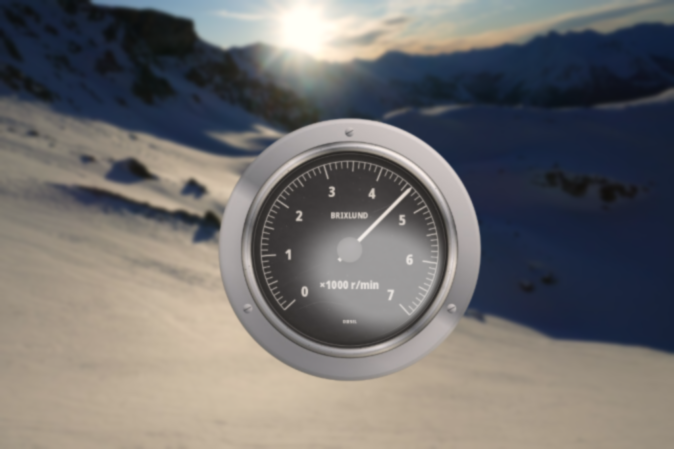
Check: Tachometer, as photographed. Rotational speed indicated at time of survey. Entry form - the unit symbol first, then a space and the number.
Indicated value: rpm 4600
